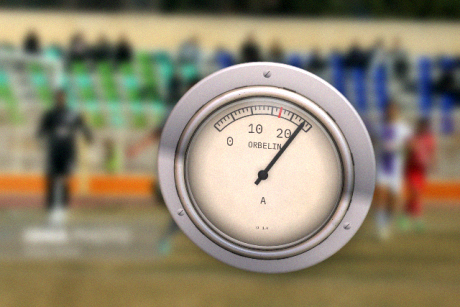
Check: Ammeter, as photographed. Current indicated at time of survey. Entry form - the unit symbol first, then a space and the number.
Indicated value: A 23
